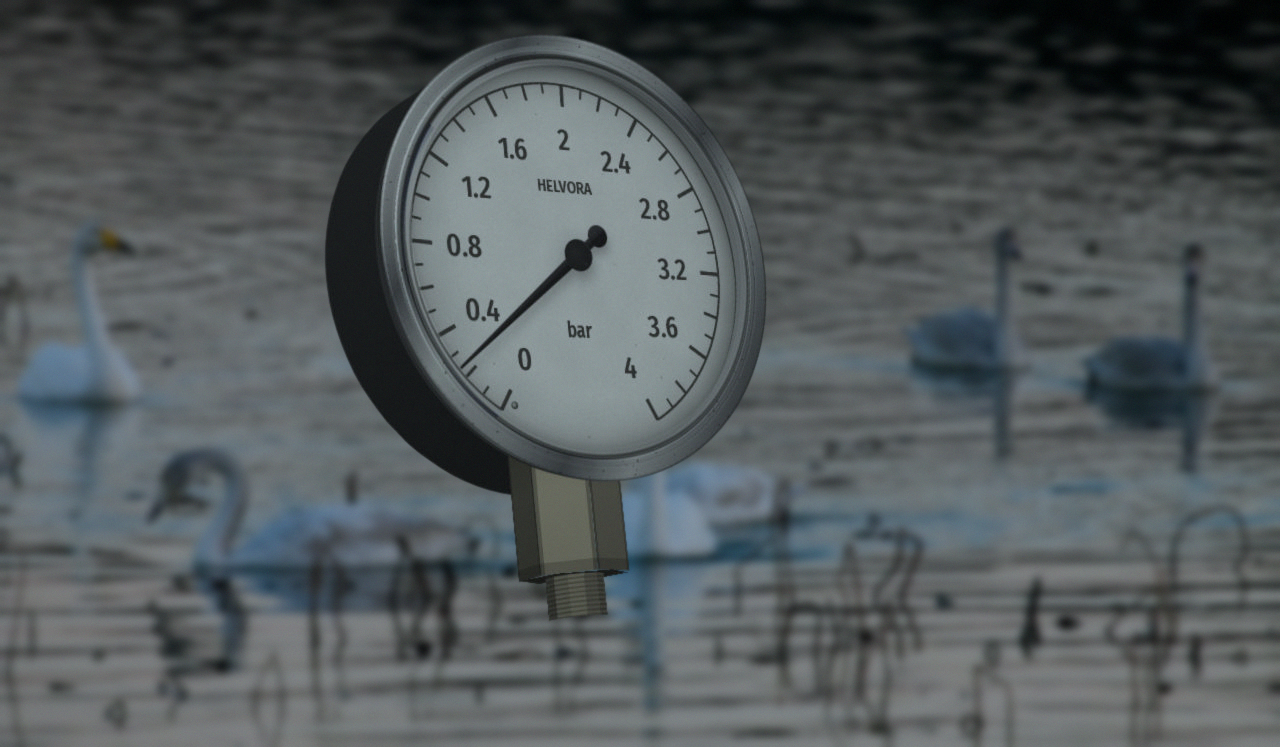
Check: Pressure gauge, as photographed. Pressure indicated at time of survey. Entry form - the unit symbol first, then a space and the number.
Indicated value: bar 0.25
